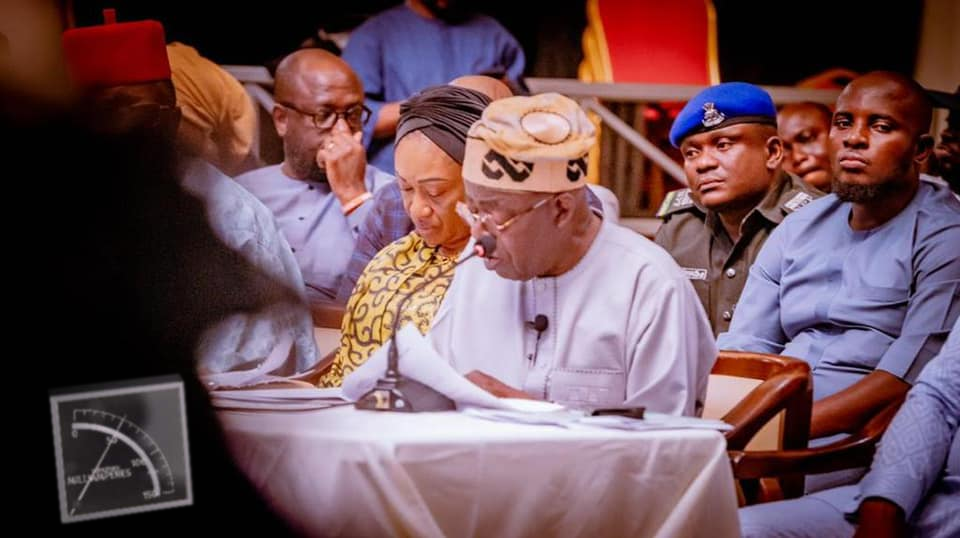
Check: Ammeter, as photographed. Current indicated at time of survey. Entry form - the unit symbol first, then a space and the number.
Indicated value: mA 50
